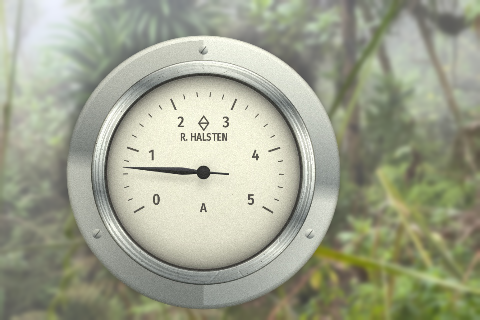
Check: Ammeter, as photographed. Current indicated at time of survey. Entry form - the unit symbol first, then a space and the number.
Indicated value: A 0.7
